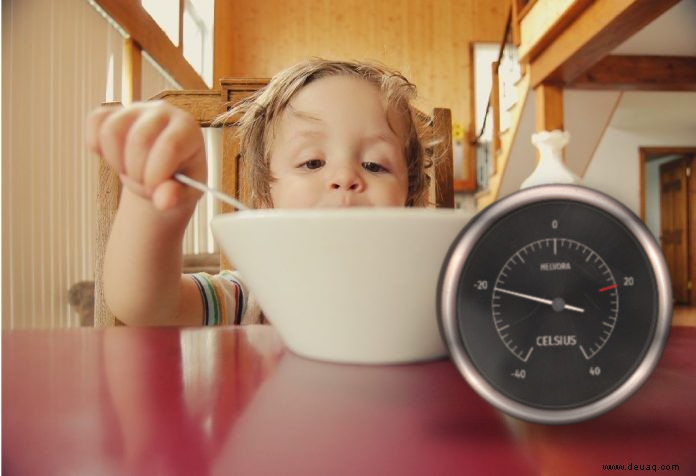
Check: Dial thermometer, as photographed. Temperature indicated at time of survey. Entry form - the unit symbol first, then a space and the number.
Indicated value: °C -20
